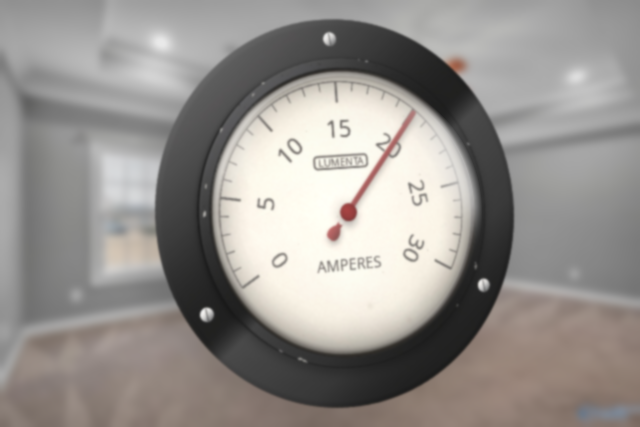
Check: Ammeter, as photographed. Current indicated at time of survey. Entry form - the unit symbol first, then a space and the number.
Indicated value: A 20
